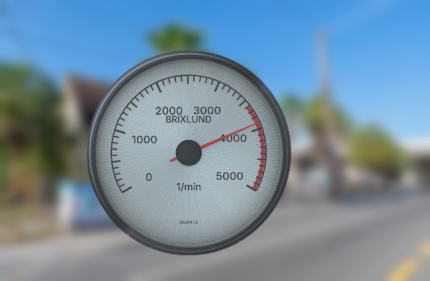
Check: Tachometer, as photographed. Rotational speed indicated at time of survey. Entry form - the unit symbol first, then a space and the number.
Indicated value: rpm 3900
